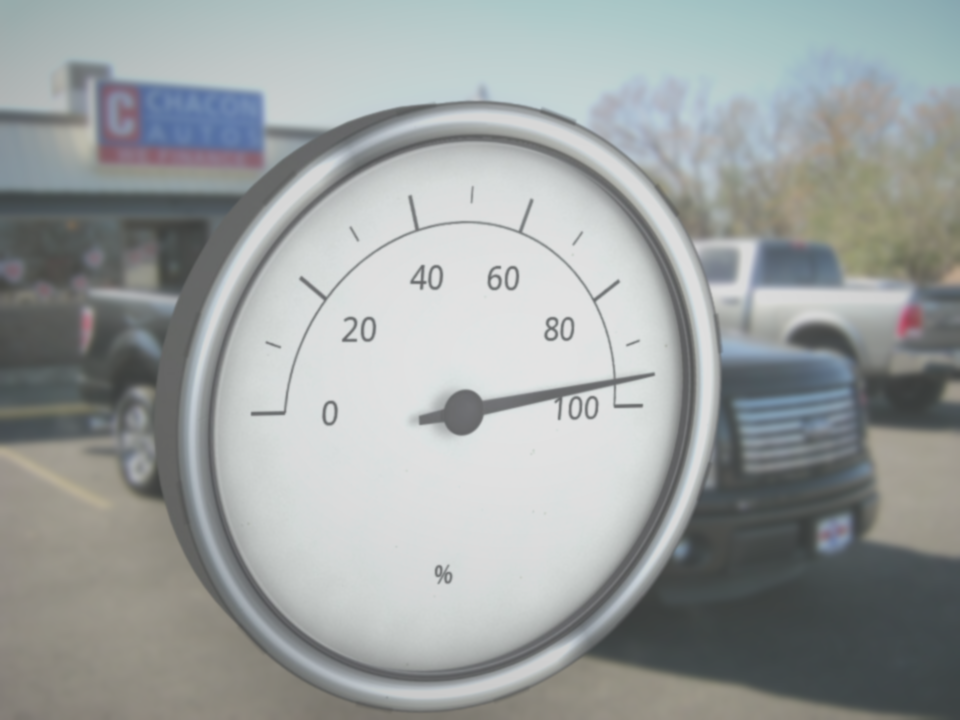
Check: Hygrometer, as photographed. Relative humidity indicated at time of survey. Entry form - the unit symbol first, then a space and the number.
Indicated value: % 95
